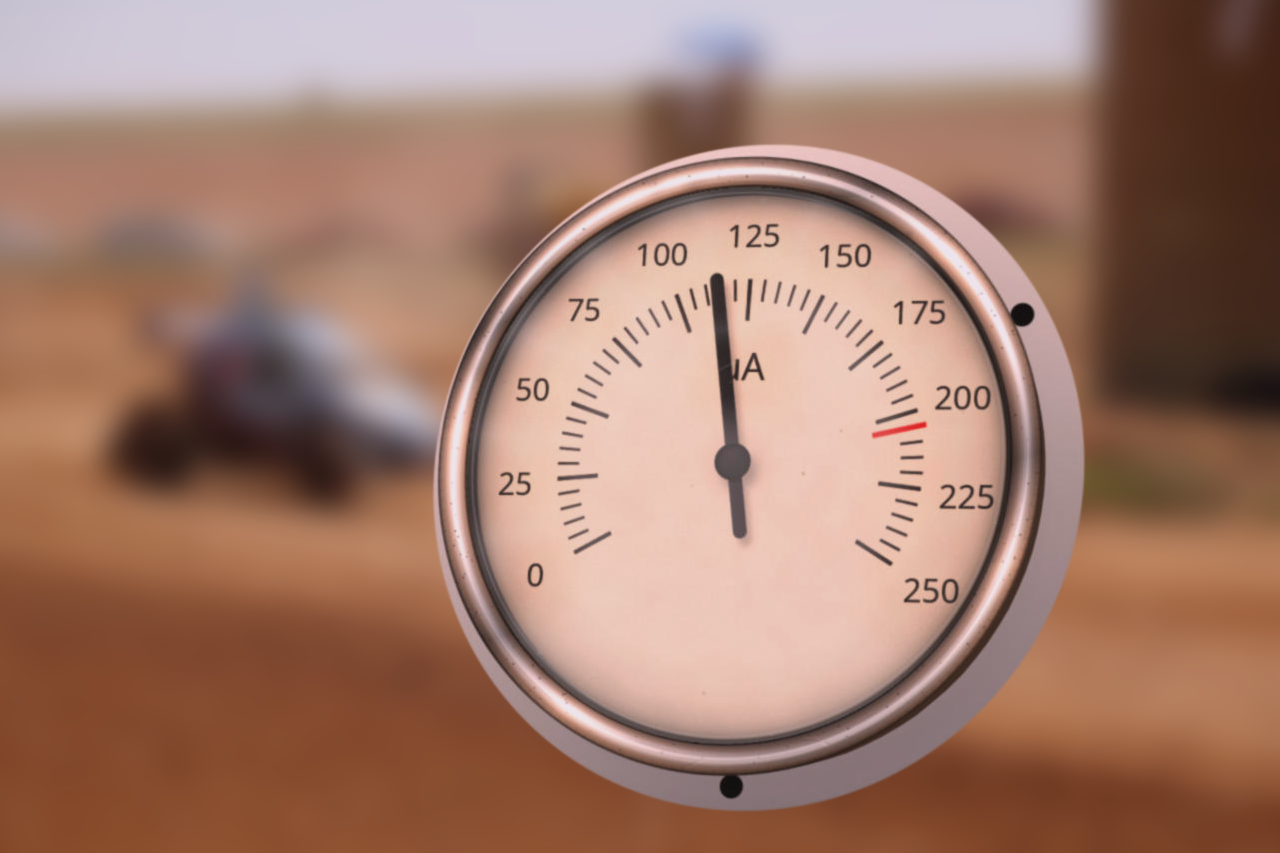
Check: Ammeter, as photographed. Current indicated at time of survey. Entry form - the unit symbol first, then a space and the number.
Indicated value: µA 115
